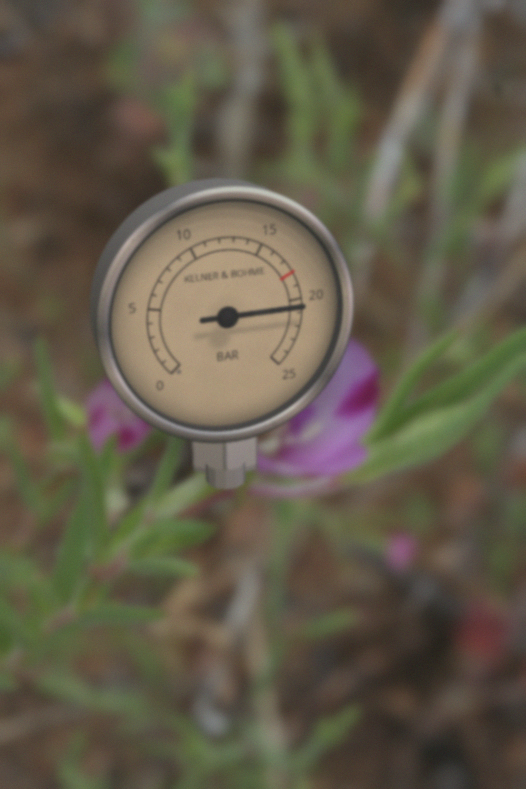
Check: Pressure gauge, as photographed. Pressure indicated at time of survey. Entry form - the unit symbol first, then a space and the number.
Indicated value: bar 20.5
